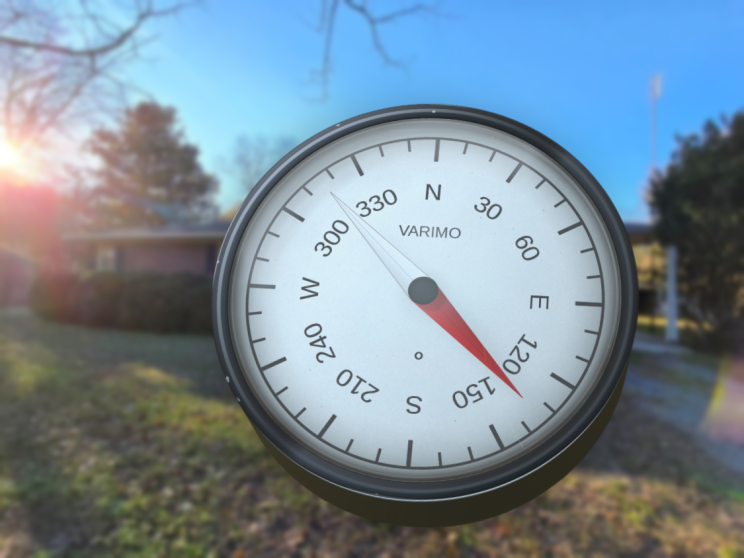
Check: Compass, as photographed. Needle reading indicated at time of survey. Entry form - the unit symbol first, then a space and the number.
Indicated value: ° 135
